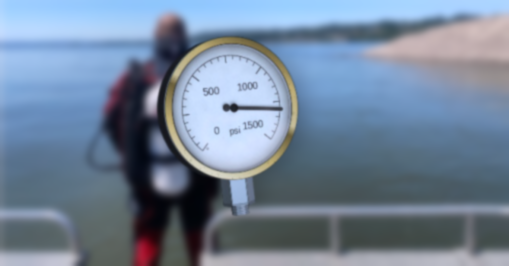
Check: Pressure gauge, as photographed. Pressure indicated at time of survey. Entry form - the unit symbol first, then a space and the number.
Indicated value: psi 1300
